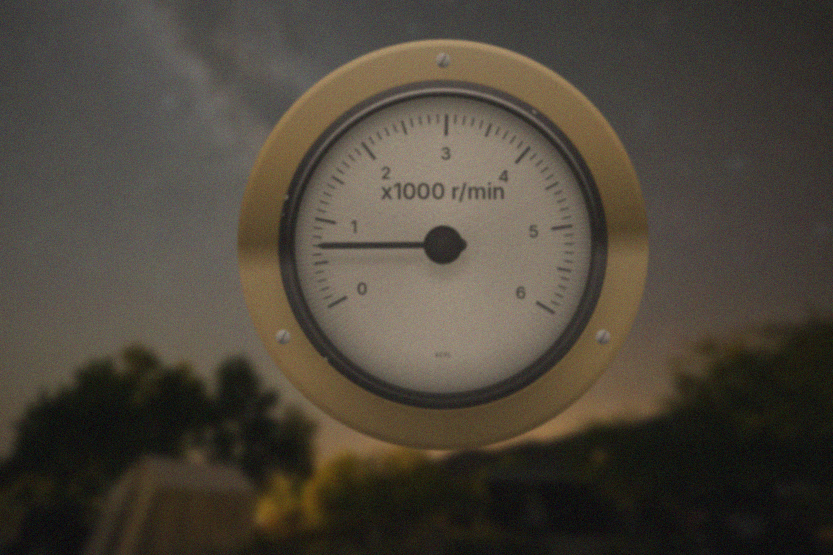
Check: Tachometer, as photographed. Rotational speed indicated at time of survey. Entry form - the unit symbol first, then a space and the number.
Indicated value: rpm 700
